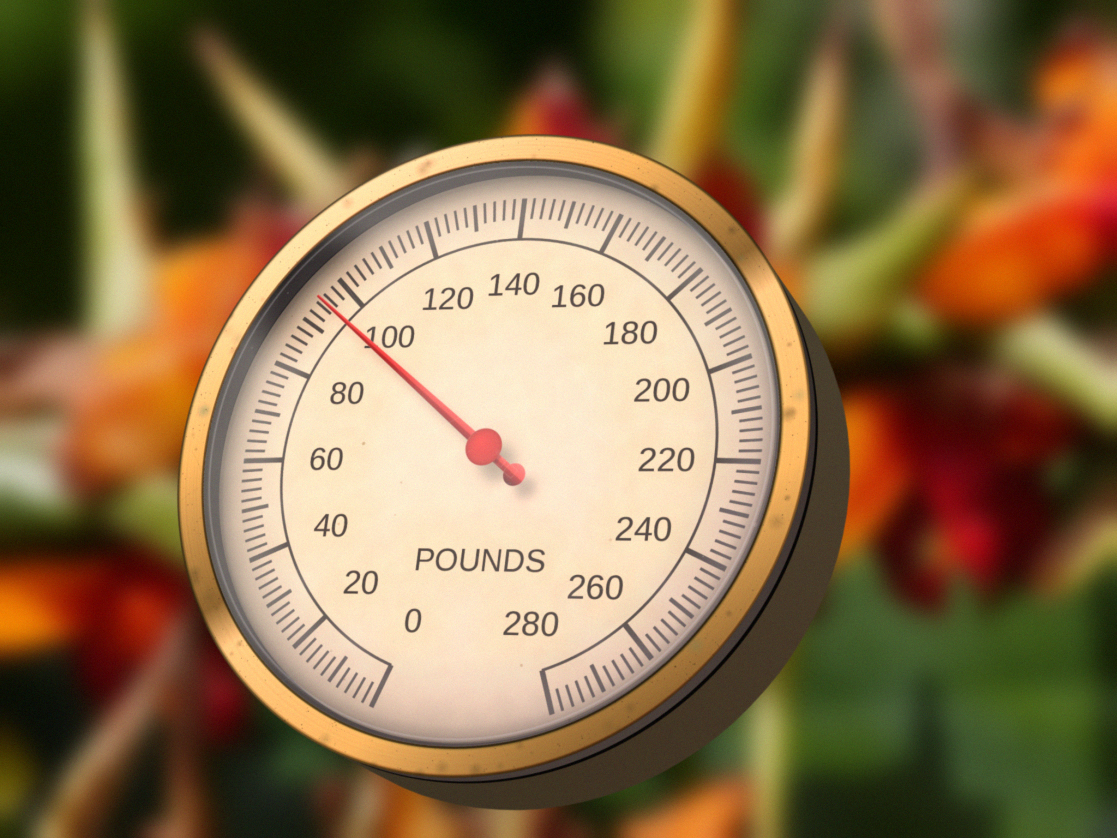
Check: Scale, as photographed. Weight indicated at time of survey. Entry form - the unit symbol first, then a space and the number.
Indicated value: lb 95
